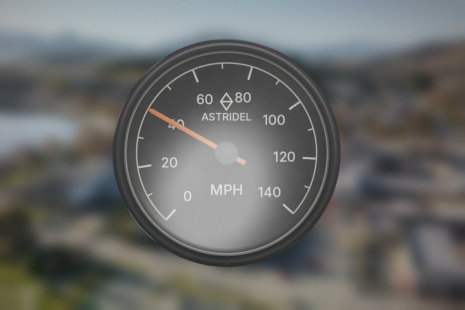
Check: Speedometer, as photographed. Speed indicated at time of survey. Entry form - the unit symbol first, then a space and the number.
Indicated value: mph 40
